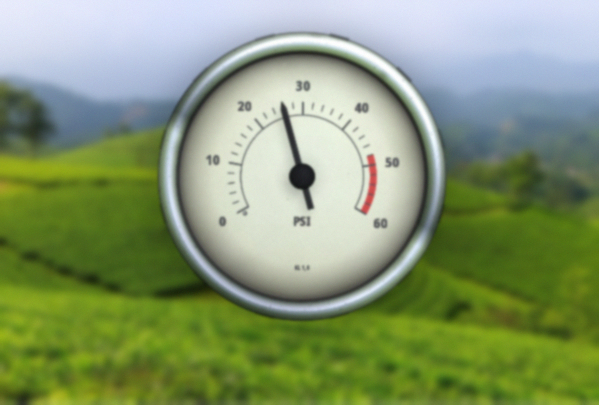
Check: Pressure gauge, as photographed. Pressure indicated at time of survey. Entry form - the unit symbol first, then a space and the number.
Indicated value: psi 26
